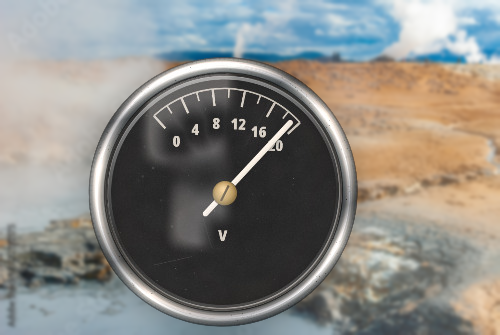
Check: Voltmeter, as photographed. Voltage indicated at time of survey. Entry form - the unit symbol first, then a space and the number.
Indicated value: V 19
